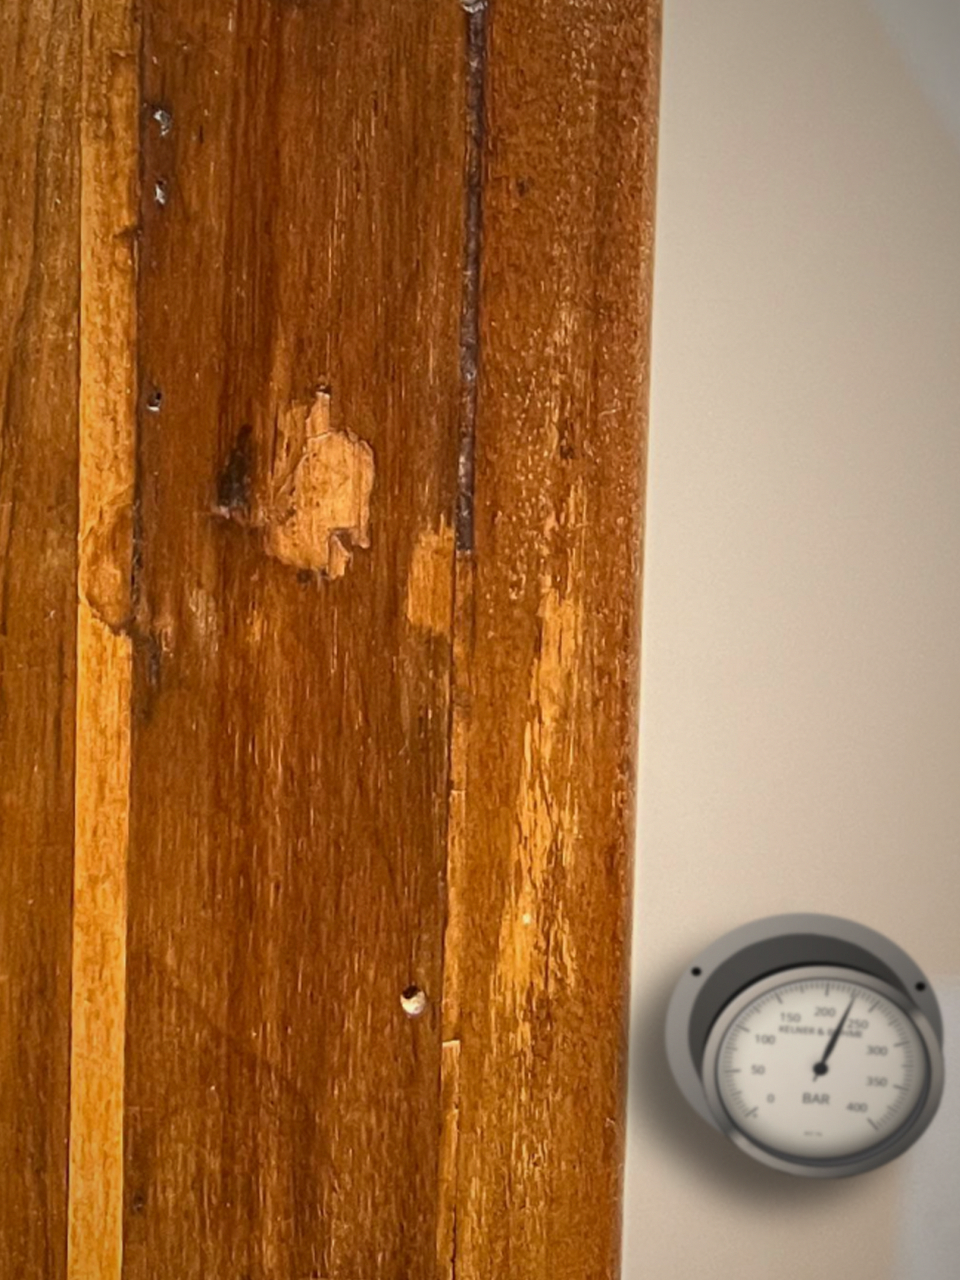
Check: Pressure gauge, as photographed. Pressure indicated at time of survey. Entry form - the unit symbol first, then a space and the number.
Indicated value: bar 225
